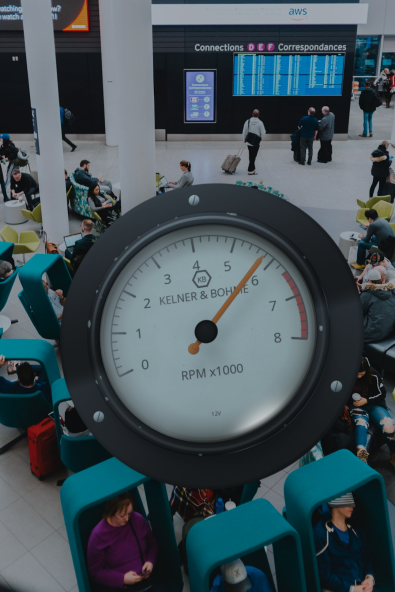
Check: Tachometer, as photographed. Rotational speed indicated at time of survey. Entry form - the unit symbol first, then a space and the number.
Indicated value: rpm 5800
